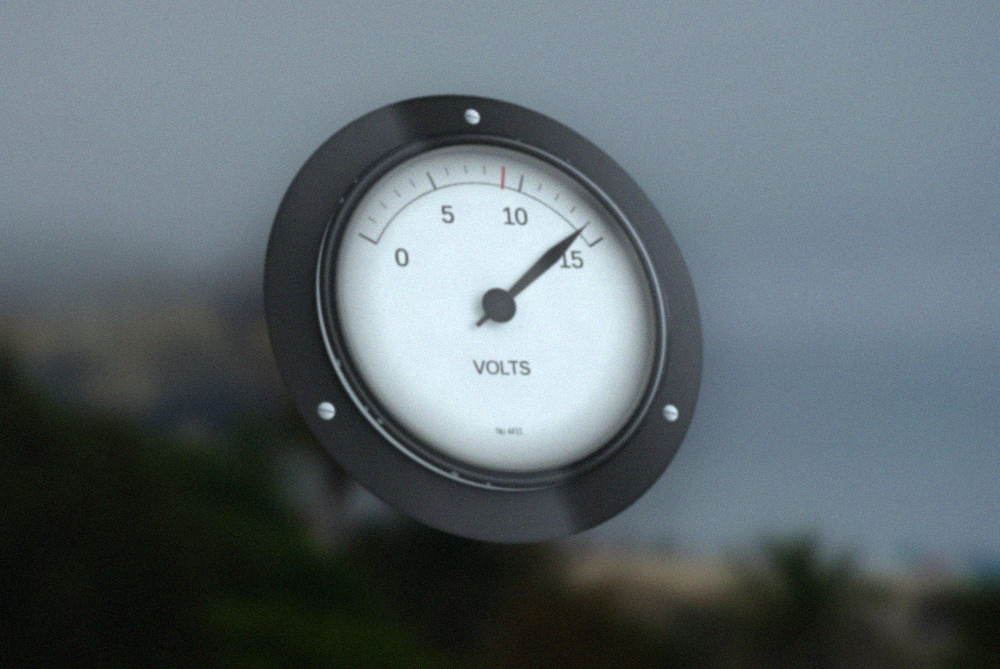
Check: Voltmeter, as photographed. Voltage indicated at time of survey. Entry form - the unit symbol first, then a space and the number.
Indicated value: V 14
